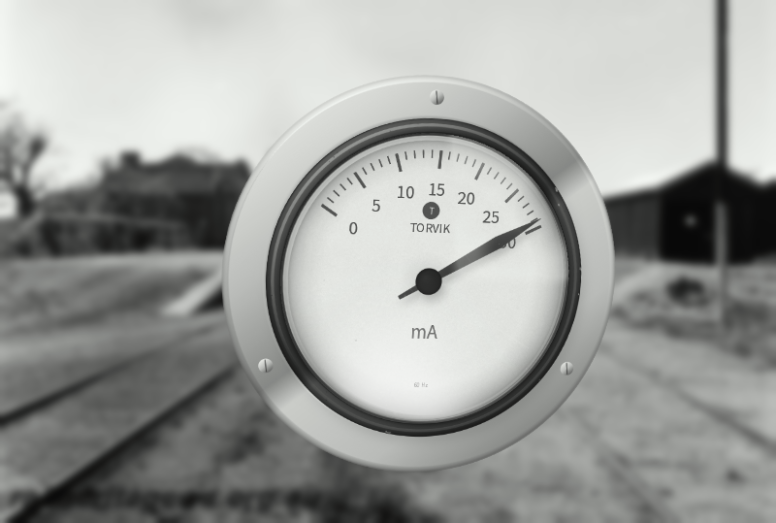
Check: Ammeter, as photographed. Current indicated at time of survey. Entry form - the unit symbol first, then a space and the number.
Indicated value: mA 29
